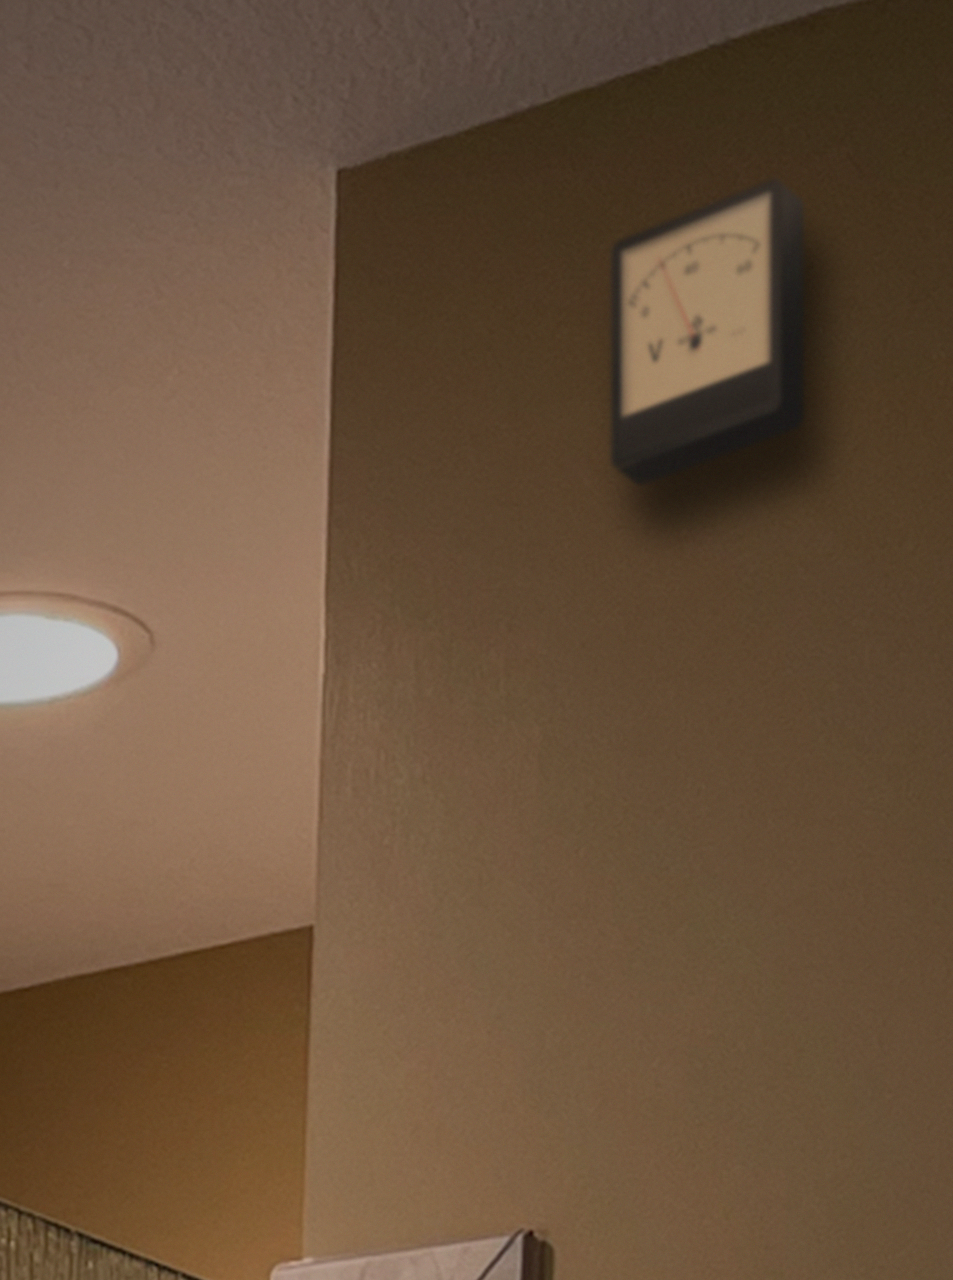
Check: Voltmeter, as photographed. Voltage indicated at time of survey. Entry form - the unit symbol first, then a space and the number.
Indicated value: V 30
